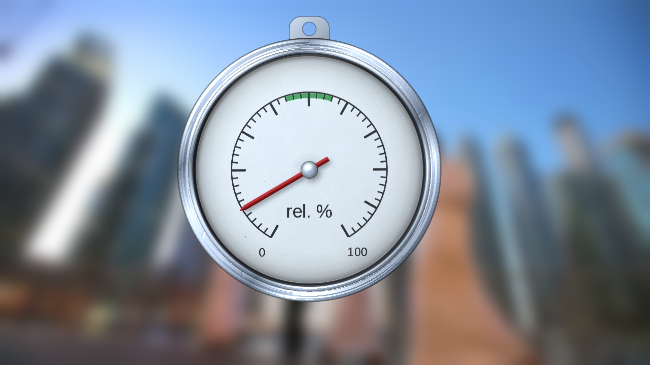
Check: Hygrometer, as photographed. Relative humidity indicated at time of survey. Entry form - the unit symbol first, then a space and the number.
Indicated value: % 10
